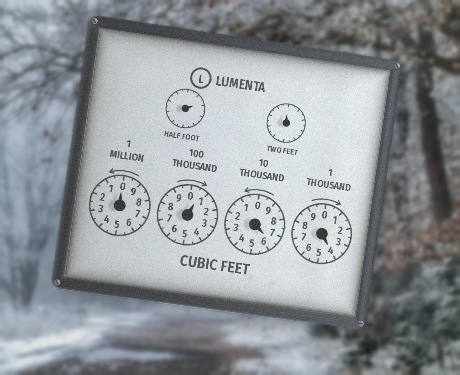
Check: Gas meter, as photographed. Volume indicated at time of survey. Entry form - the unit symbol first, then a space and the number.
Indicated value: ft³ 6400
